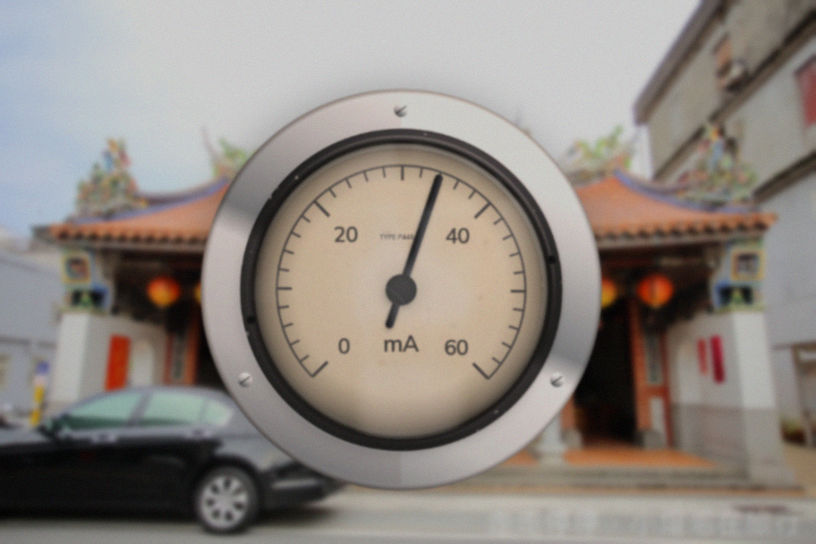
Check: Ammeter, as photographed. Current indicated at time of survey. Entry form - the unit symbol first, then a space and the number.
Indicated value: mA 34
